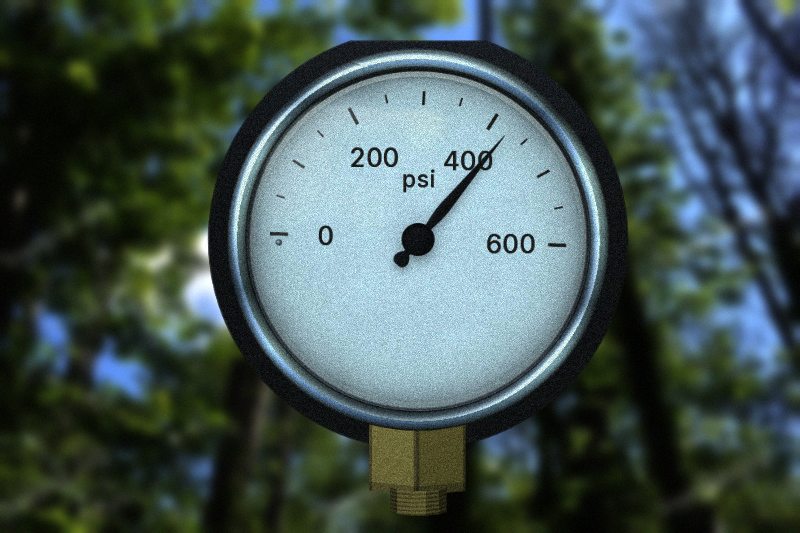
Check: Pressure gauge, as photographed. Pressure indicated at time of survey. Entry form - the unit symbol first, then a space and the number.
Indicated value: psi 425
